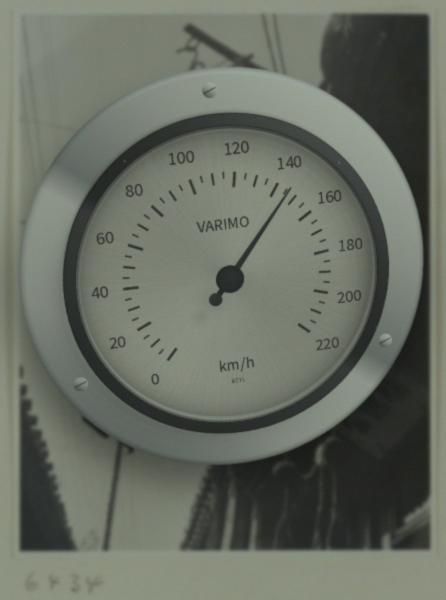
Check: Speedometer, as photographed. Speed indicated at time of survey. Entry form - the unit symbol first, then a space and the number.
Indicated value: km/h 145
